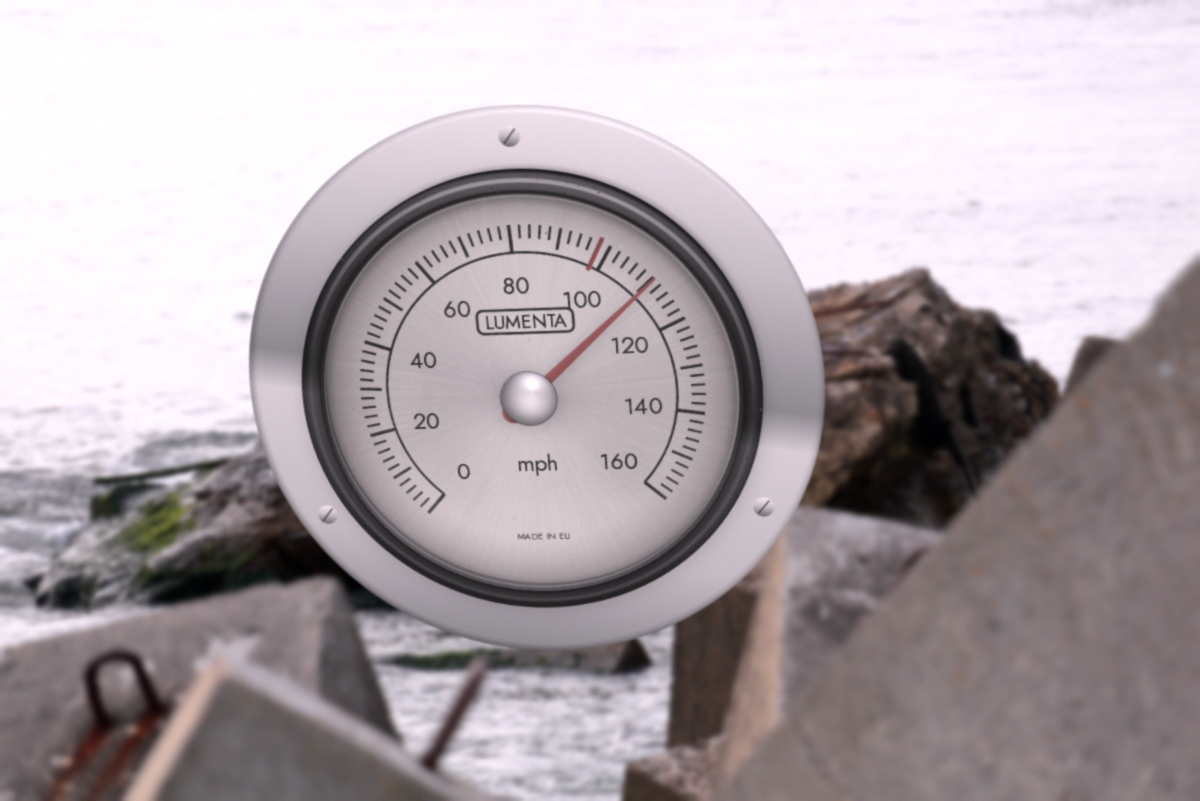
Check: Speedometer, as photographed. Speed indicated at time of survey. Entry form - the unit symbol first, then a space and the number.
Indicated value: mph 110
